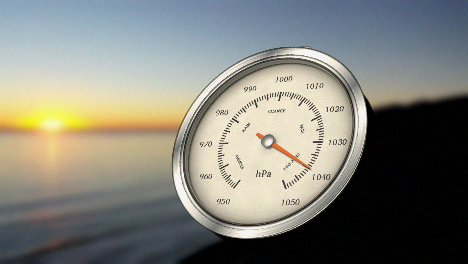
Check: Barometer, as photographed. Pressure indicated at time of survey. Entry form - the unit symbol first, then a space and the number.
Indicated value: hPa 1040
